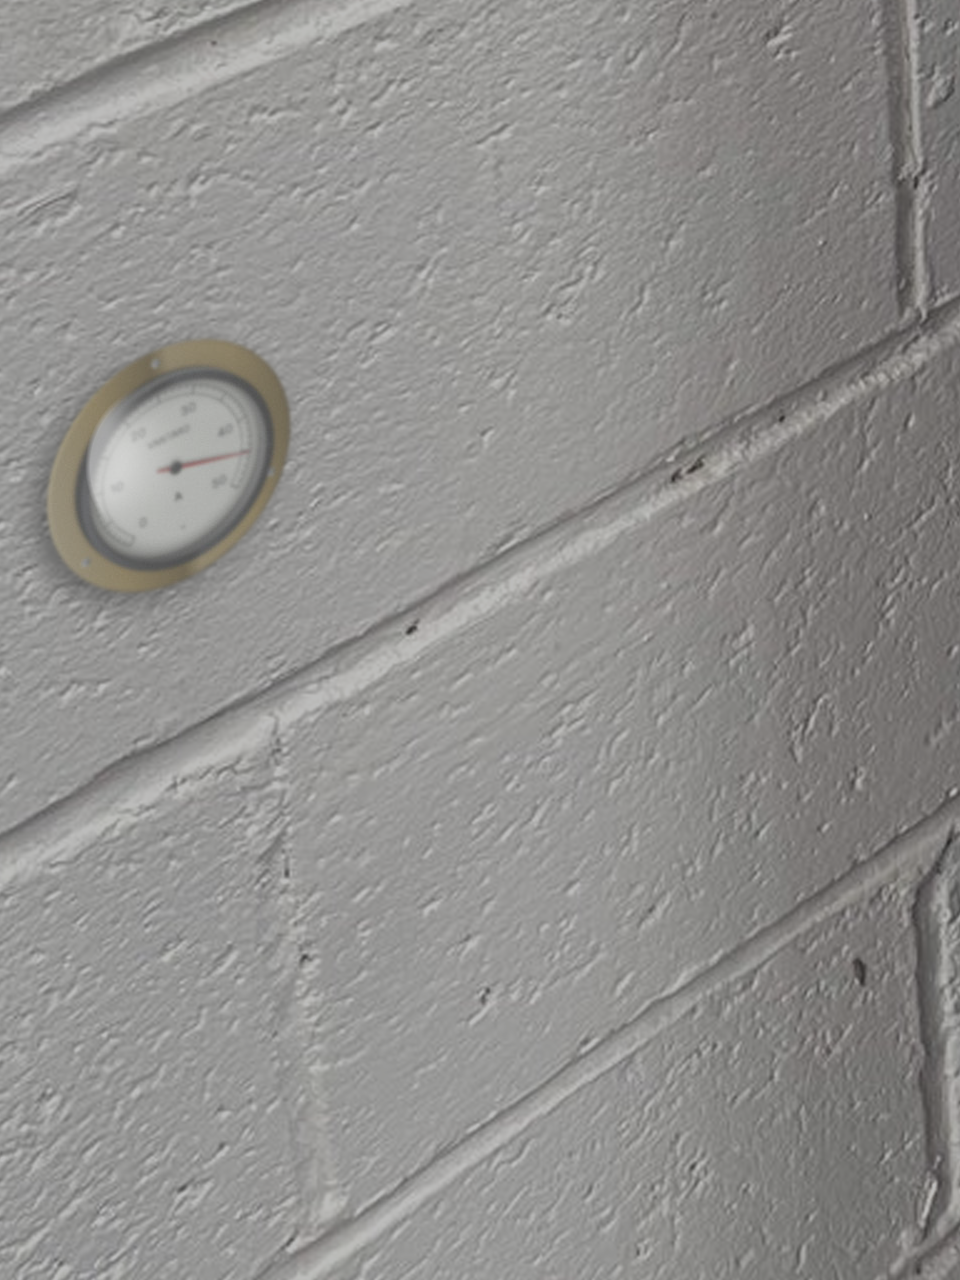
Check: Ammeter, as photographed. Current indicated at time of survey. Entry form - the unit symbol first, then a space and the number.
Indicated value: A 45
